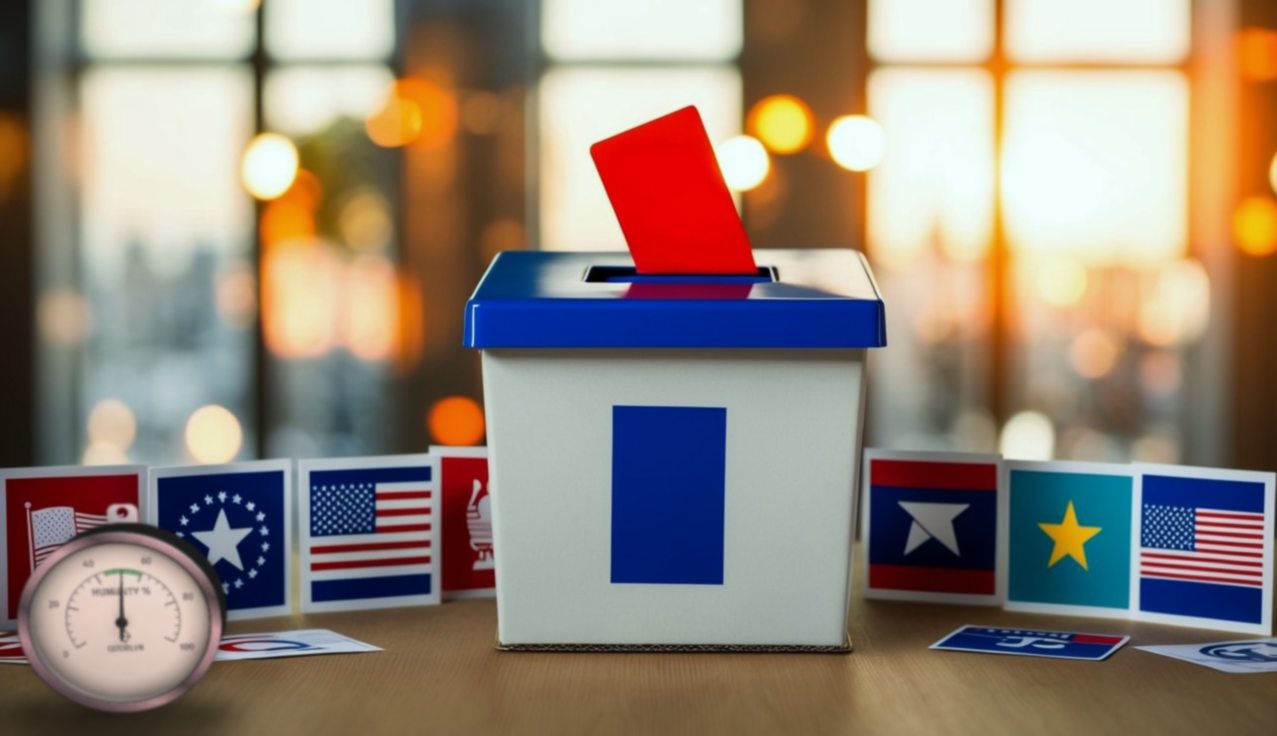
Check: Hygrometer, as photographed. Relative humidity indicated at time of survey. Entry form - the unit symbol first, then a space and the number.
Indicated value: % 52
